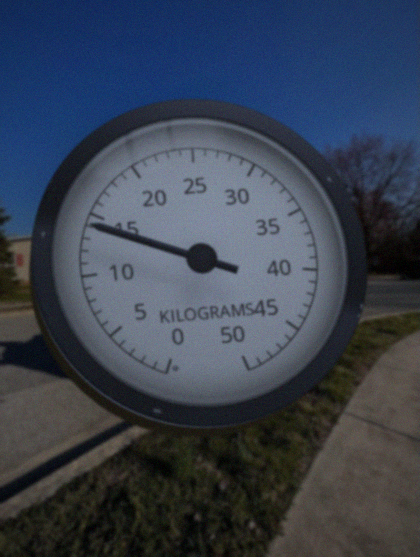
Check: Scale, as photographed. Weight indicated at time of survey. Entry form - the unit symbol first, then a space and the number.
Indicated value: kg 14
